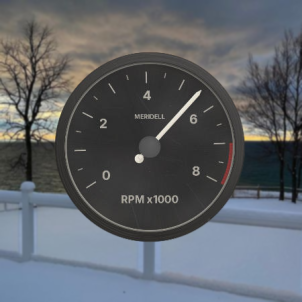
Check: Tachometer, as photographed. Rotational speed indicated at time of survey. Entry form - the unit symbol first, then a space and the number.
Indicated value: rpm 5500
